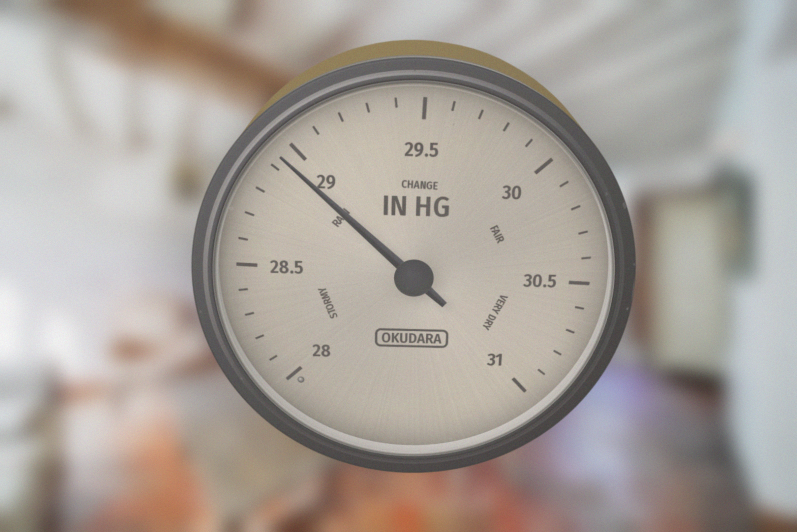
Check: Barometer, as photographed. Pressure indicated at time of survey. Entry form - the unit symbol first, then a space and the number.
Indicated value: inHg 28.95
